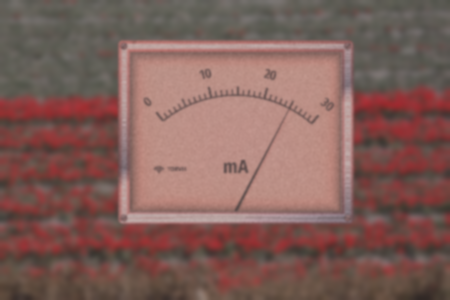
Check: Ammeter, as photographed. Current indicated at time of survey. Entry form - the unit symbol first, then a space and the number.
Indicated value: mA 25
